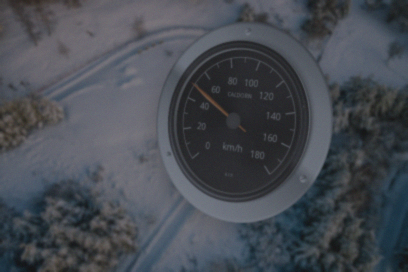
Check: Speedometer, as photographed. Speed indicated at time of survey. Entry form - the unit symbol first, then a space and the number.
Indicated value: km/h 50
